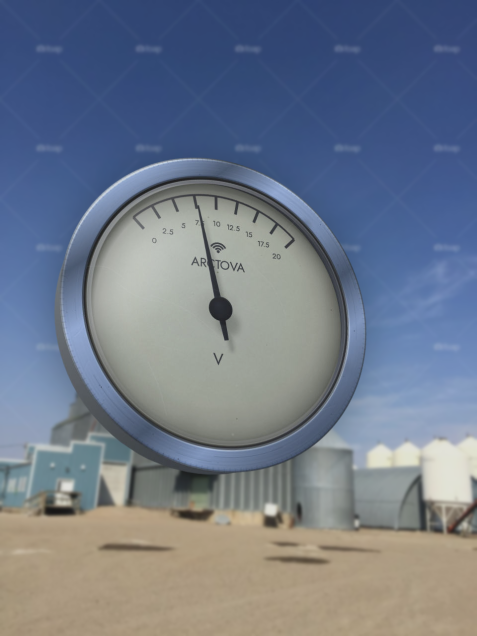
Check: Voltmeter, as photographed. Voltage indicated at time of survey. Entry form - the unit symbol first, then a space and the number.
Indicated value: V 7.5
